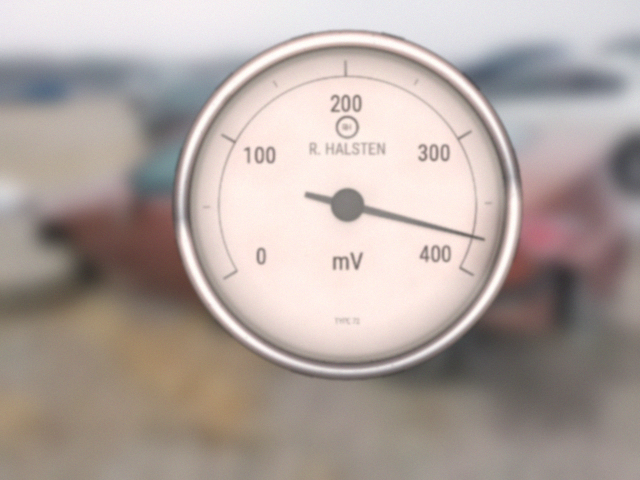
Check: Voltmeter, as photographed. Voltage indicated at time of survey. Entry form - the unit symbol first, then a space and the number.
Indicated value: mV 375
